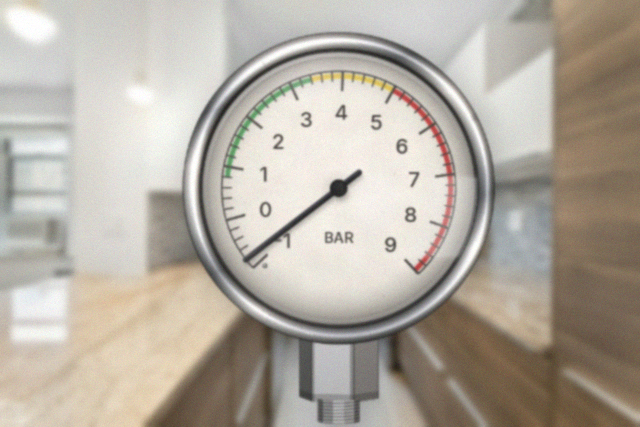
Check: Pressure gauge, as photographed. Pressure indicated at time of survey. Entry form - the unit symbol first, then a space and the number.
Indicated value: bar -0.8
